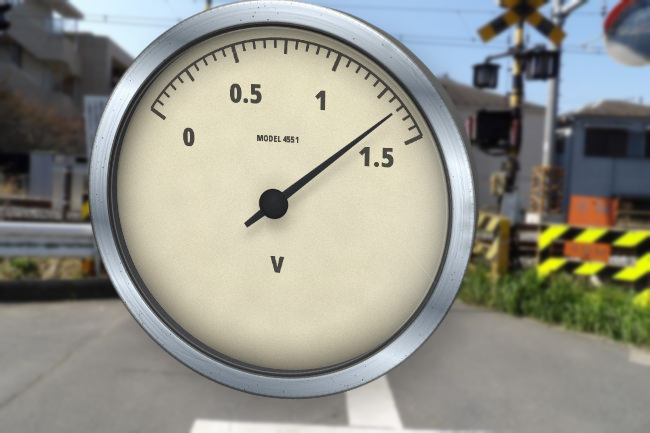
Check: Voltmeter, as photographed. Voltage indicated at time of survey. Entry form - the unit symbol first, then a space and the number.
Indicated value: V 1.35
